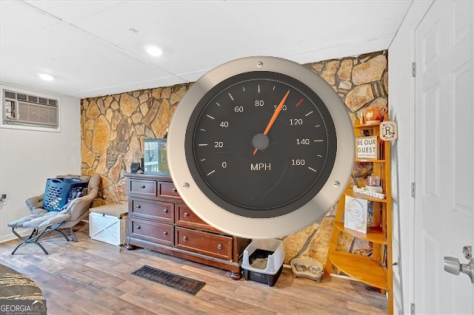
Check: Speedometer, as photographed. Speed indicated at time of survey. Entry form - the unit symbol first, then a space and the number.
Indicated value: mph 100
